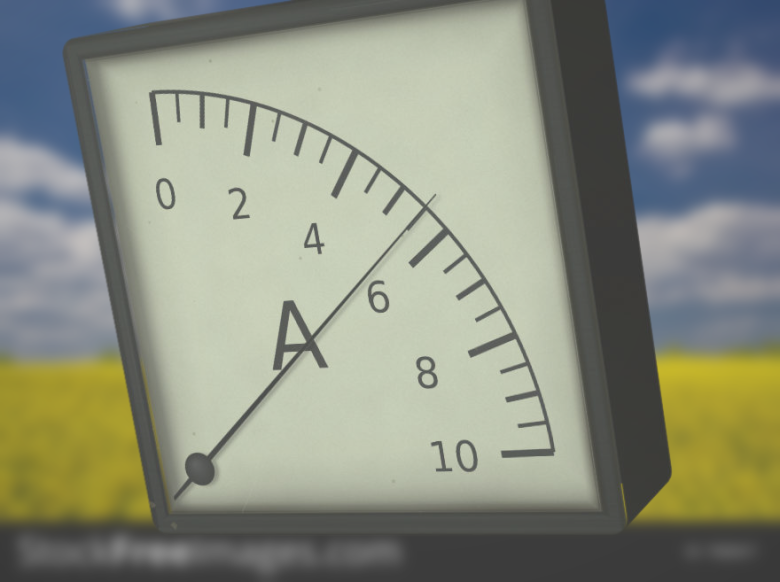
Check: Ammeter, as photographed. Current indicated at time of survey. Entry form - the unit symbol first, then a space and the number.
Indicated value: A 5.5
